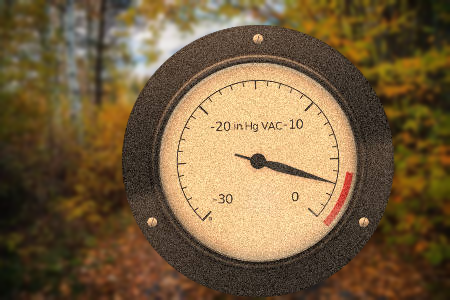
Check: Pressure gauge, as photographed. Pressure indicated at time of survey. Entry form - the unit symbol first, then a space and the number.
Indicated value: inHg -3
